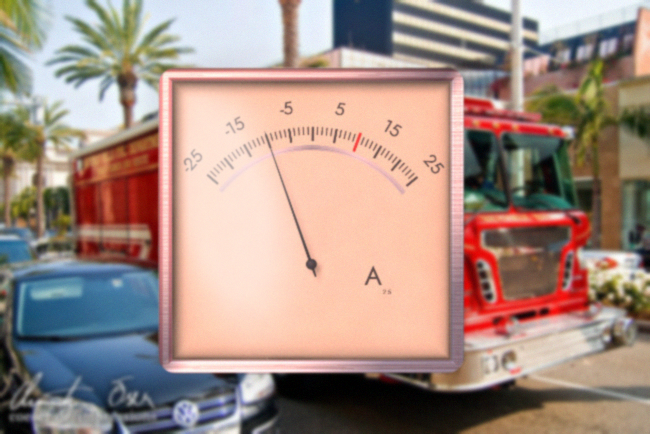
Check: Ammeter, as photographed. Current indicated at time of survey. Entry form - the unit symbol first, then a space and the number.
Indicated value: A -10
